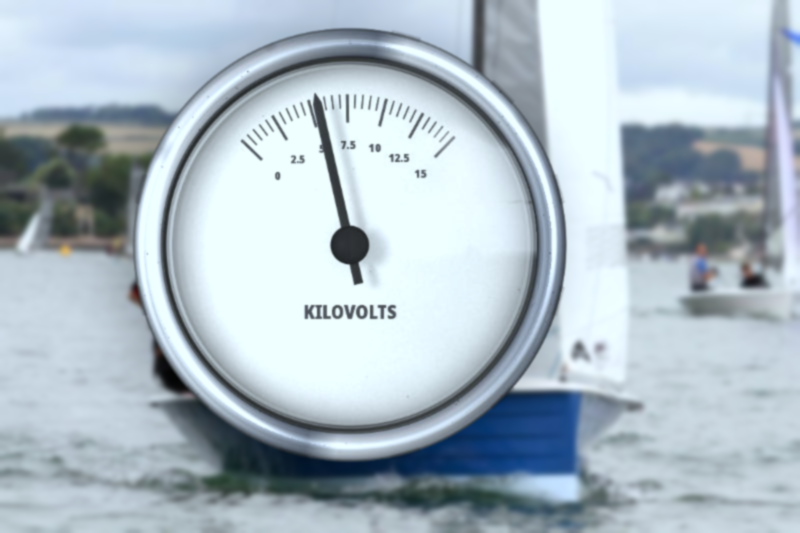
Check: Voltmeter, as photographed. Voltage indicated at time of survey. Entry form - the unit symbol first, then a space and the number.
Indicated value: kV 5.5
